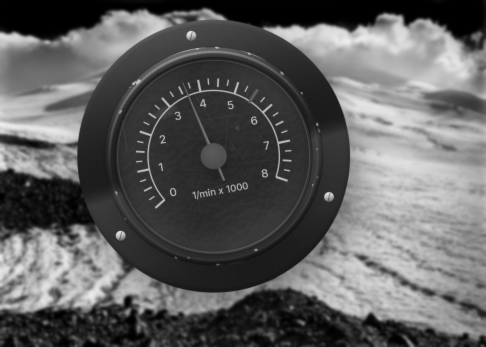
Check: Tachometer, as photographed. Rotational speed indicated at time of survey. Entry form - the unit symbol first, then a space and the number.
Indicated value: rpm 3625
